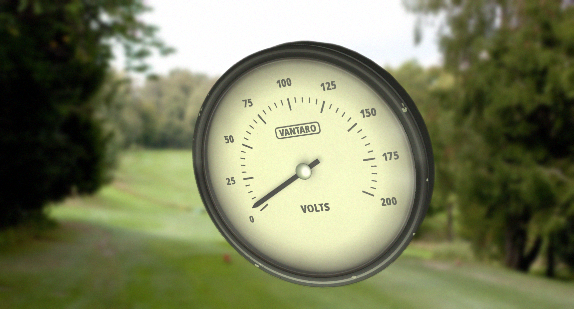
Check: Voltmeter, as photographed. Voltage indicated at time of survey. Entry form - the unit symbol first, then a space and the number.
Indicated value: V 5
